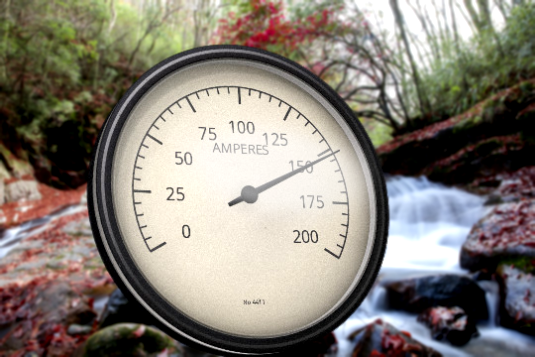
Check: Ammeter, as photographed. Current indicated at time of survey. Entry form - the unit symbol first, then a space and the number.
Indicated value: A 152.5
